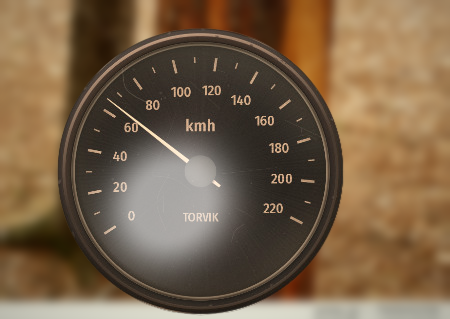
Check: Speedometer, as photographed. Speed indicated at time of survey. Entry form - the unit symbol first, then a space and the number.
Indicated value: km/h 65
